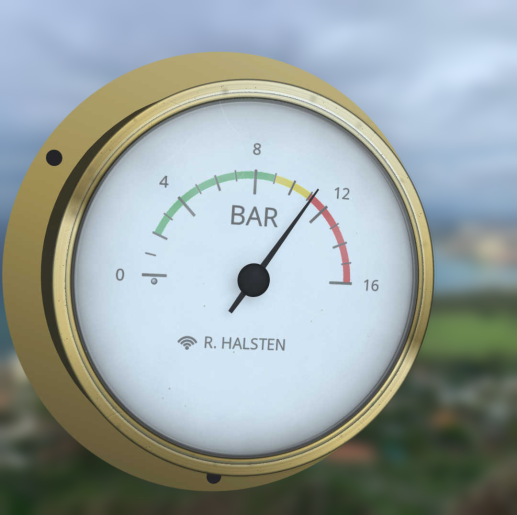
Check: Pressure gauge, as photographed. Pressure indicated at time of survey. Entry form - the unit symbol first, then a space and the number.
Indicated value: bar 11
